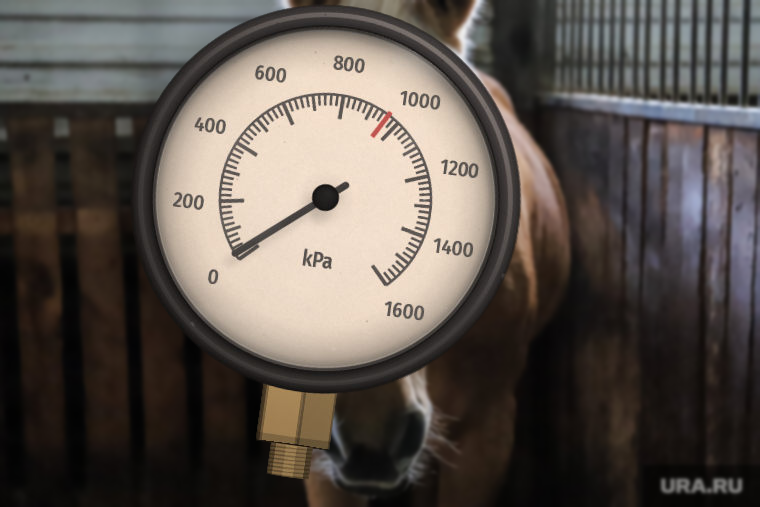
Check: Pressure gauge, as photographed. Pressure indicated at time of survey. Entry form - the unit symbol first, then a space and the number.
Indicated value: kPa 20
